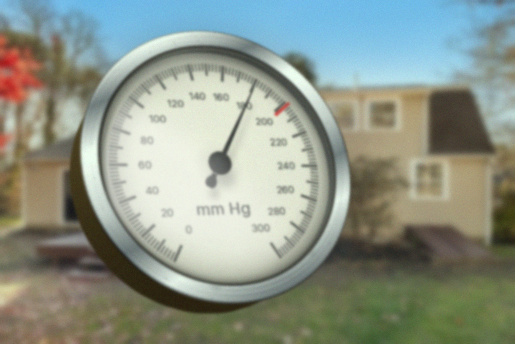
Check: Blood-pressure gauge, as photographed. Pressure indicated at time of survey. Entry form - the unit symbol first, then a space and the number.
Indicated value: mmHg 180
